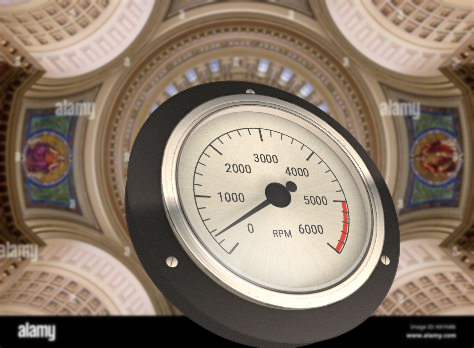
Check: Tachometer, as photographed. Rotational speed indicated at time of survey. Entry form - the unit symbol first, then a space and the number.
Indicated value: rpm 300
